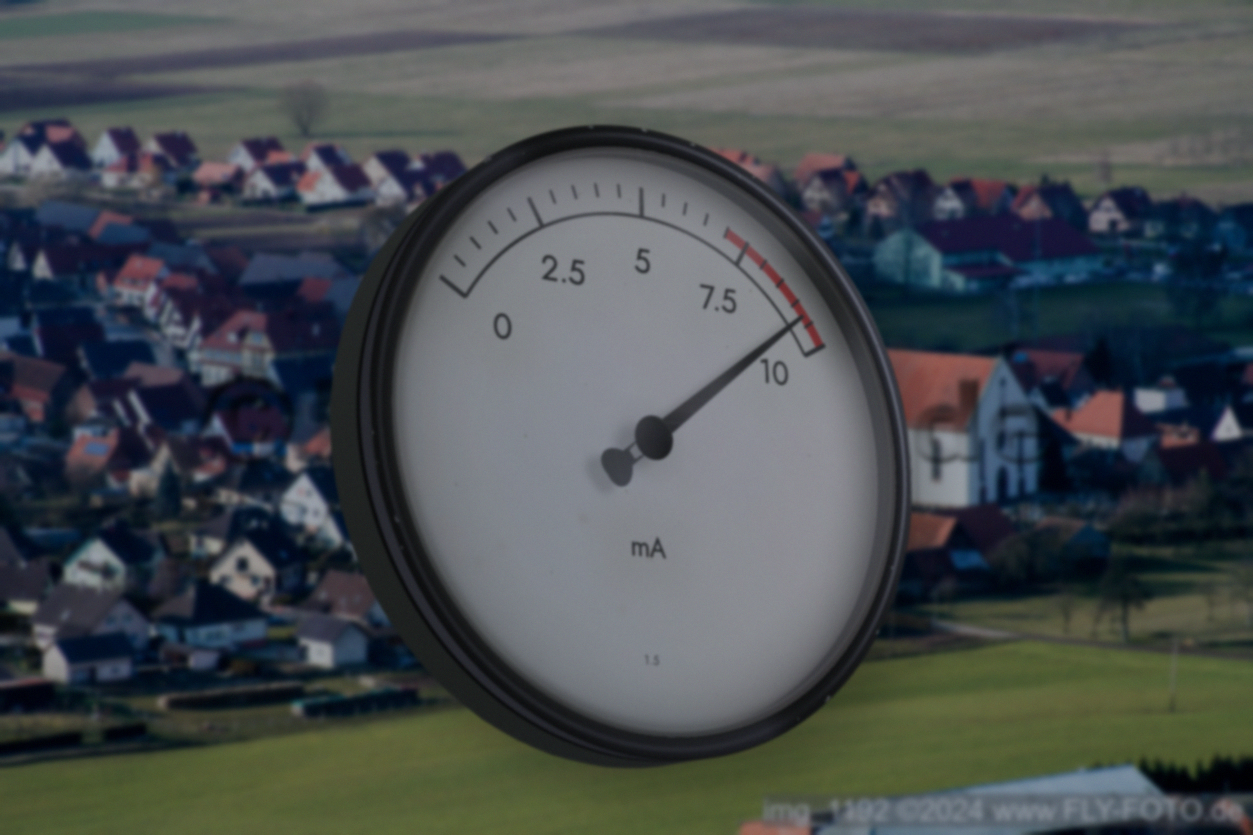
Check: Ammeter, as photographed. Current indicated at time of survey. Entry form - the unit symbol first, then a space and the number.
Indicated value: mA 9.25
